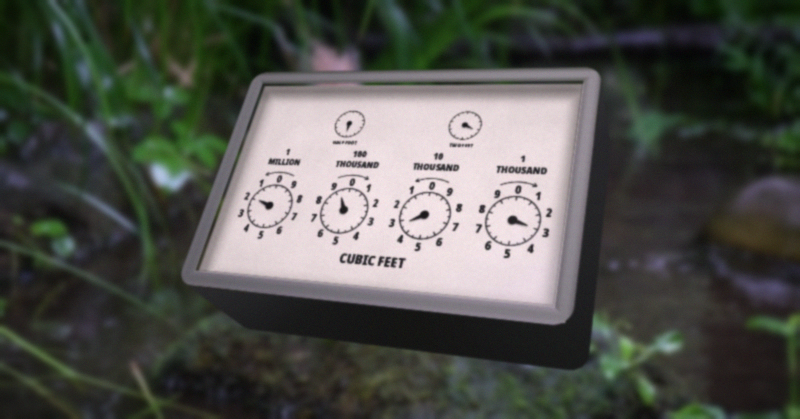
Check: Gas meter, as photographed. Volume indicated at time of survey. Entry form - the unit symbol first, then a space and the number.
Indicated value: ft³ 193300
